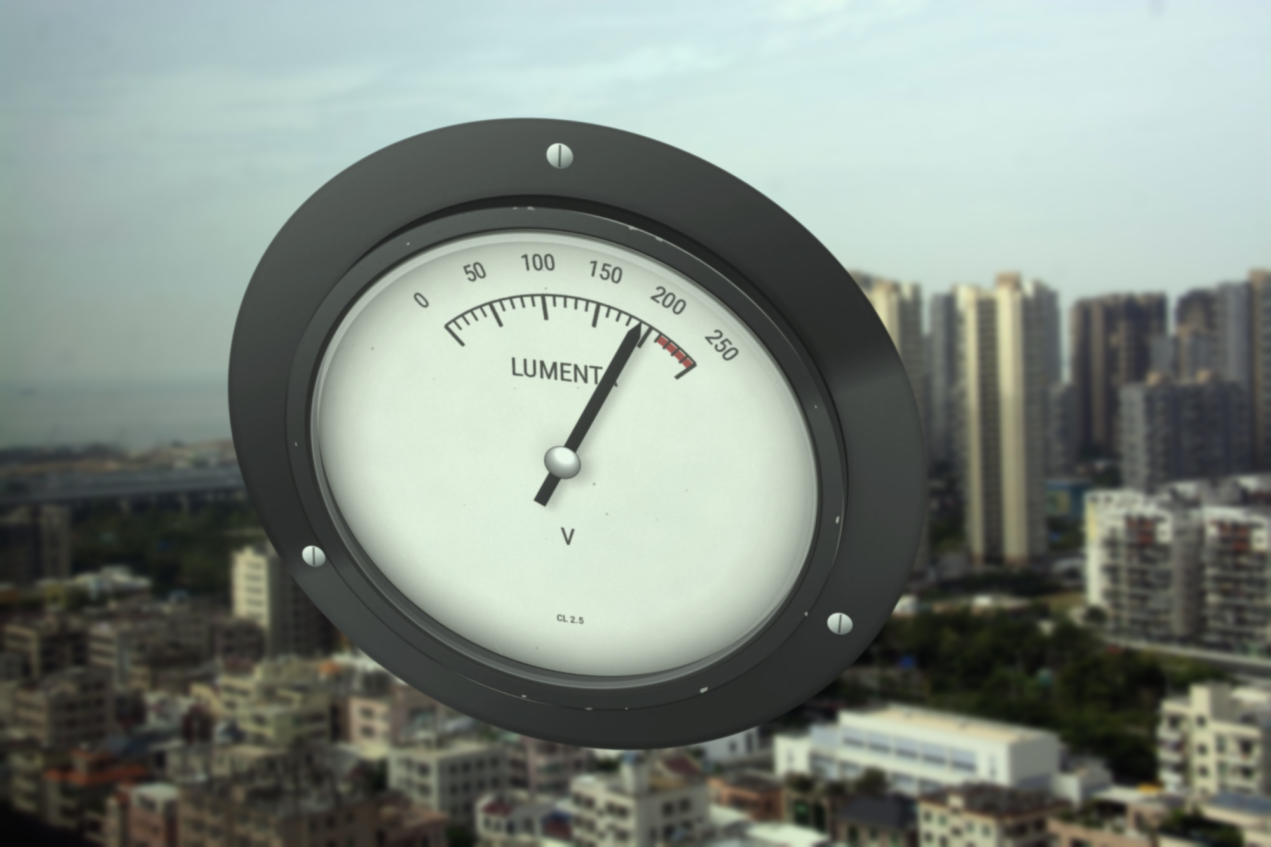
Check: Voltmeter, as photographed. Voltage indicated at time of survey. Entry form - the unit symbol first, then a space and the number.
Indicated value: V 190
